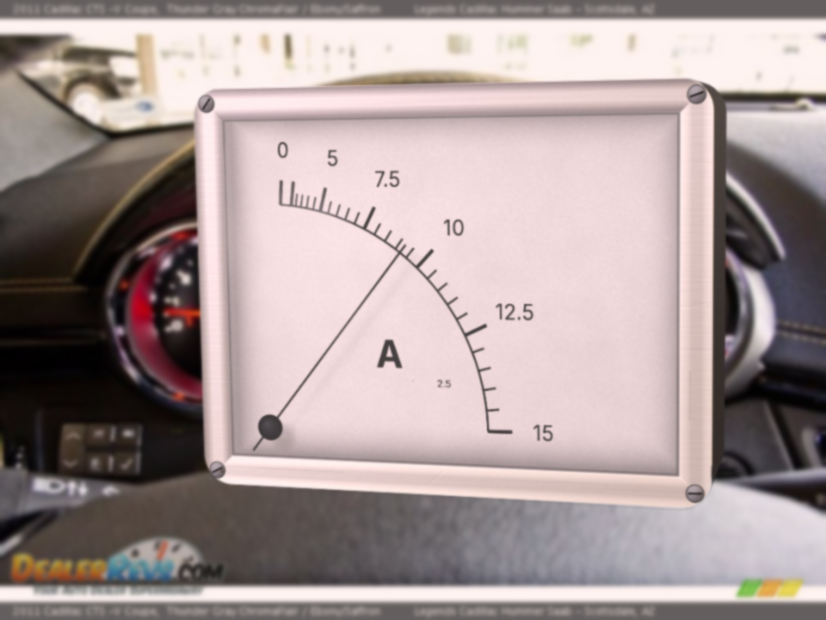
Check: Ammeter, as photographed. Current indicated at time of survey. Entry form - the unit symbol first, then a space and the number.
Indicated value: A 9.25
